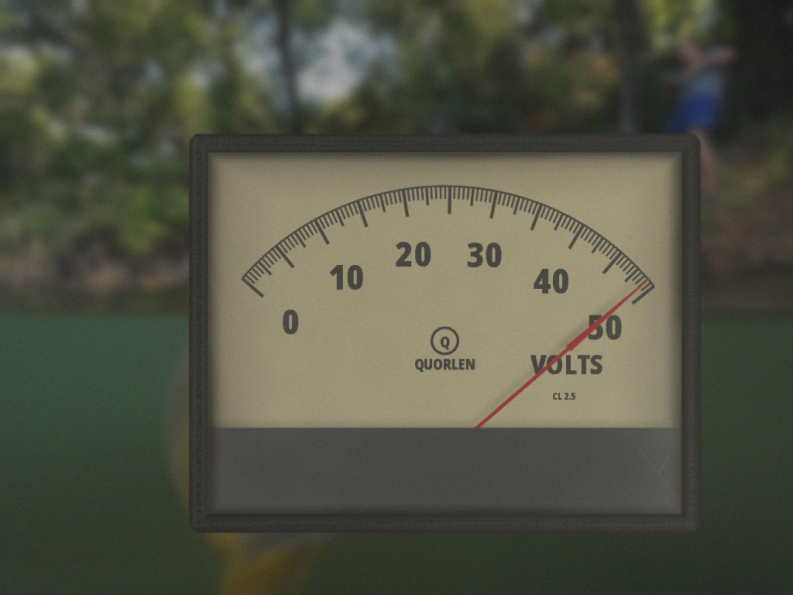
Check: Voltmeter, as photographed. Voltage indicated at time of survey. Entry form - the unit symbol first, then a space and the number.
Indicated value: V 49
